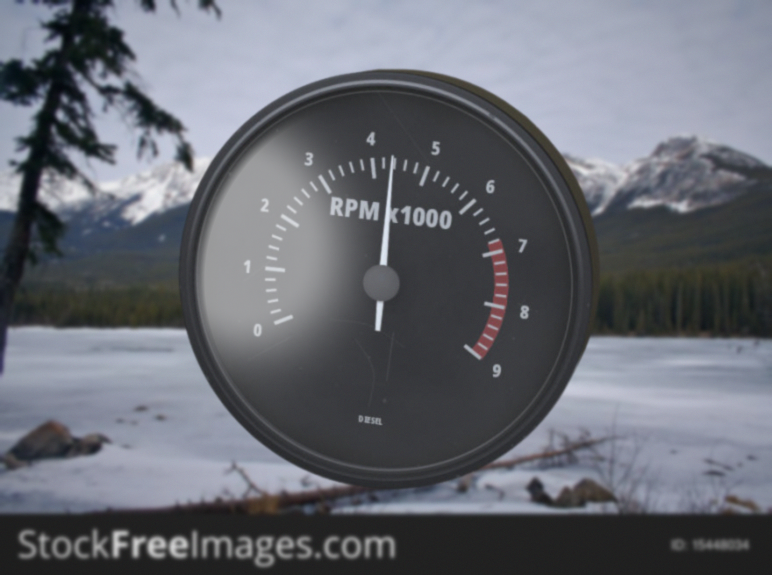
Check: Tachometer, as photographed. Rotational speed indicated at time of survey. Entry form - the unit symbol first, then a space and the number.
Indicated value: rpm 4400
